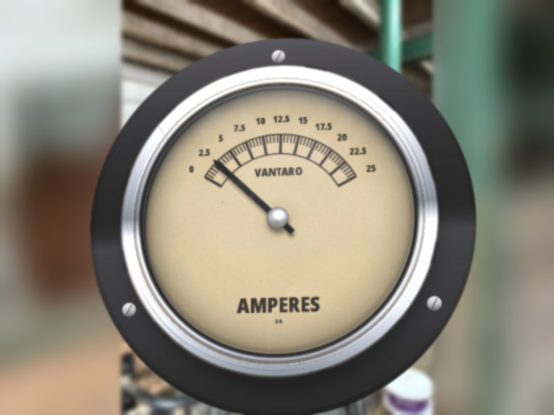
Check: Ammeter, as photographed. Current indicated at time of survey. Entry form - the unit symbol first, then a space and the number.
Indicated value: A 2.5
